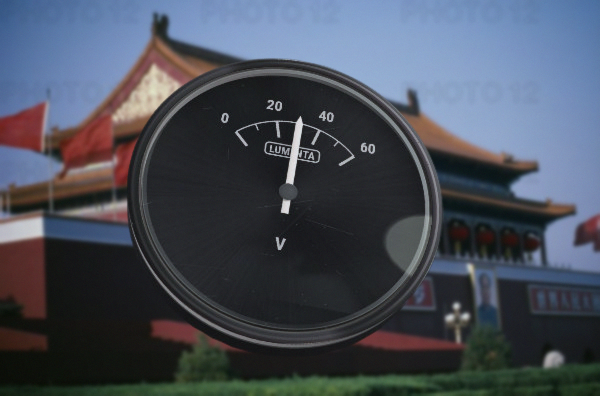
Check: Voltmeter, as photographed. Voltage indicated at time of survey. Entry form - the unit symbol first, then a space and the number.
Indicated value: V 30
